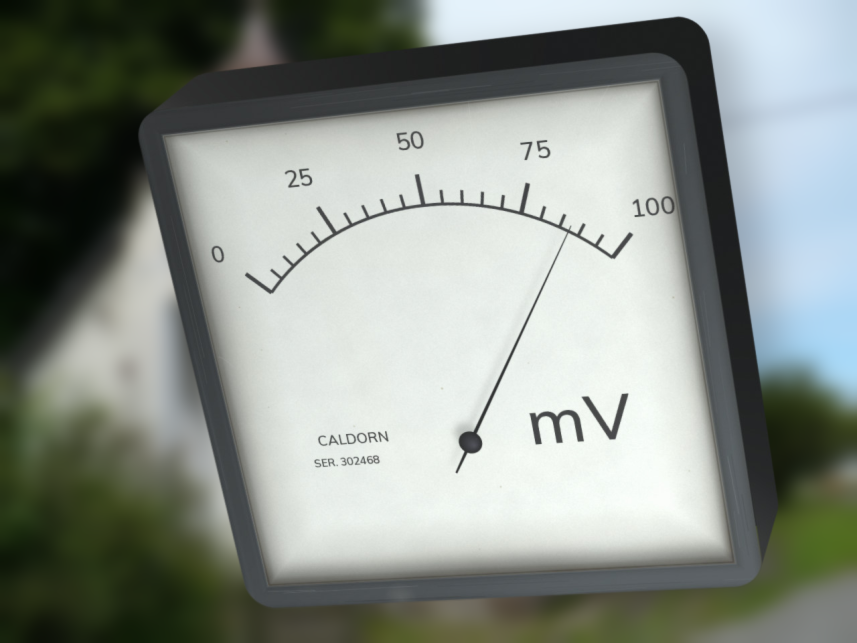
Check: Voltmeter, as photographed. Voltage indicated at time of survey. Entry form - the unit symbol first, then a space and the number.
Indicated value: mV 87.5
